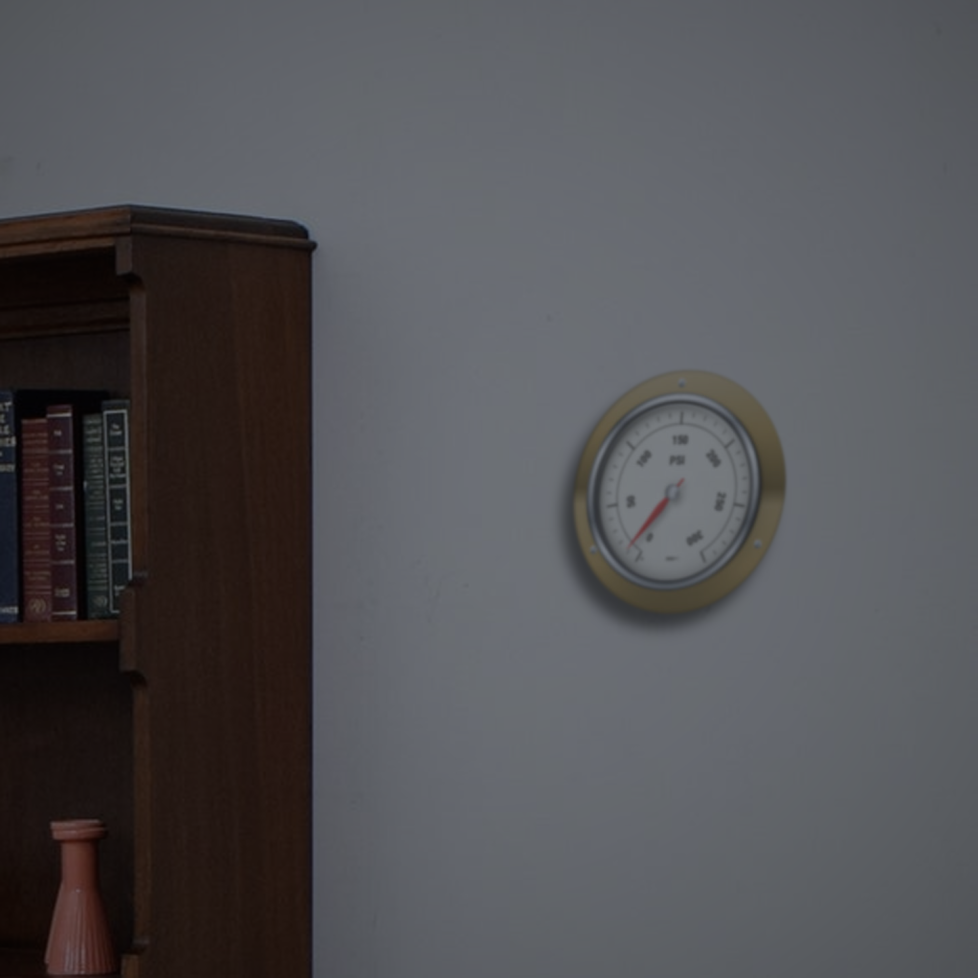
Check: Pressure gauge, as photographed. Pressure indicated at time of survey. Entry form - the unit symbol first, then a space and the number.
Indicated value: psi 10
